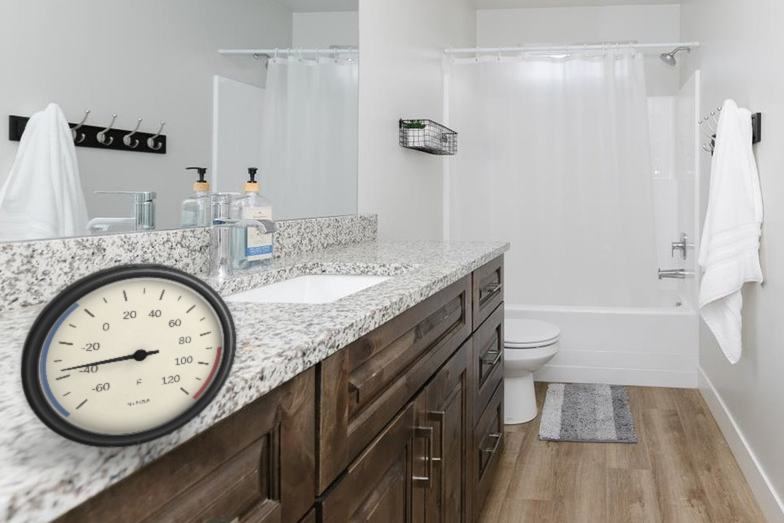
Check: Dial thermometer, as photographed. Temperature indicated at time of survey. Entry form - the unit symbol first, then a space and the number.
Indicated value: °F -35
